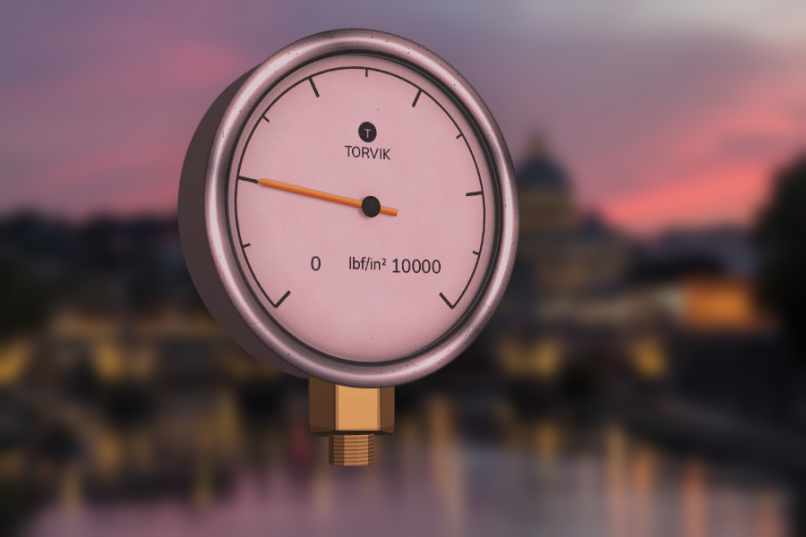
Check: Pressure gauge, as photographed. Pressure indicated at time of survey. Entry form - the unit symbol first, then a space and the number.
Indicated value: psi 2000
